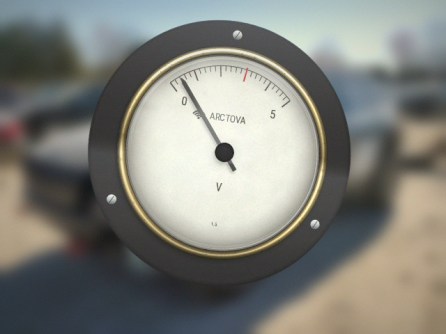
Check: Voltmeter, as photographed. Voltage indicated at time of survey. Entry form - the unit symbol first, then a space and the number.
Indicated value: V 0.4
